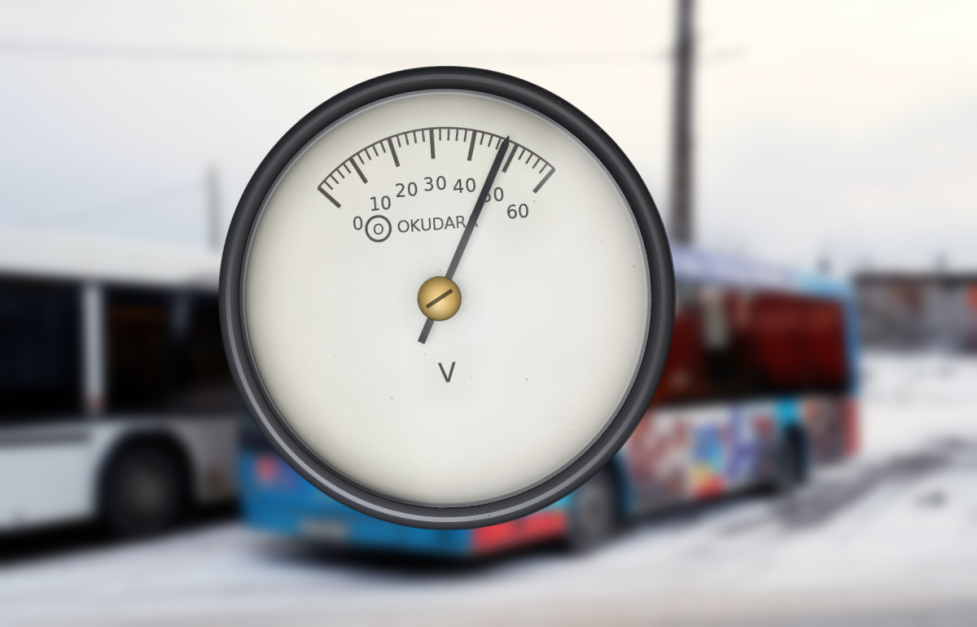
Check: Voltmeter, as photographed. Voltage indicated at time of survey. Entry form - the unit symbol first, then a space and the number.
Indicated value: V 48
